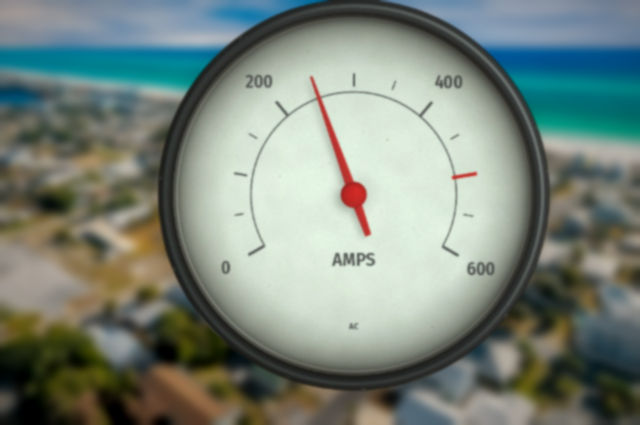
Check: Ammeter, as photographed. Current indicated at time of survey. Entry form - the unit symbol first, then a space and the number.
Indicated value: A 250
